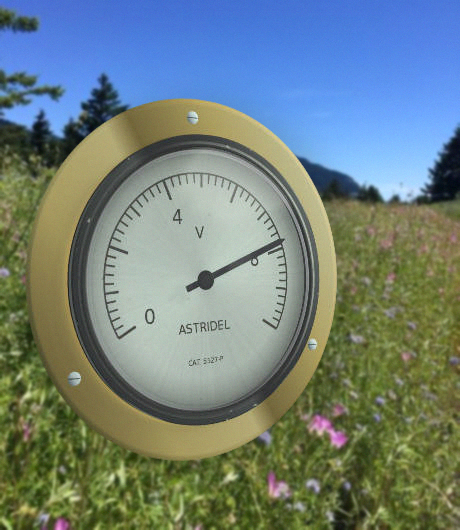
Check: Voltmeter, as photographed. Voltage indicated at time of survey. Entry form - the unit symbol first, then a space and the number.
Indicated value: V 7.8
